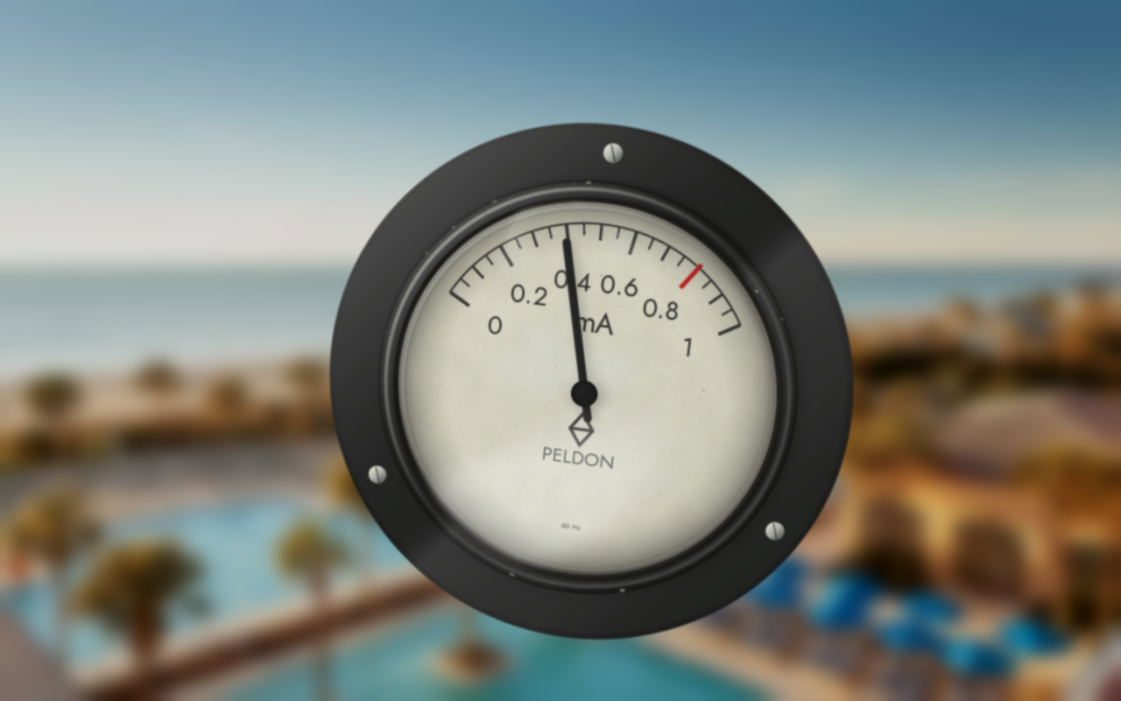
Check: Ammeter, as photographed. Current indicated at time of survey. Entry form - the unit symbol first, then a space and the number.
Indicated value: mA 0.4
